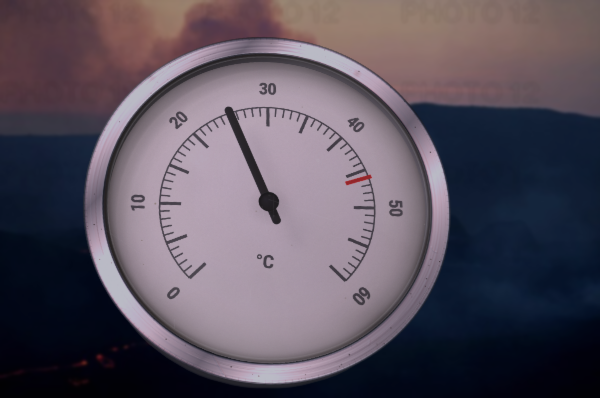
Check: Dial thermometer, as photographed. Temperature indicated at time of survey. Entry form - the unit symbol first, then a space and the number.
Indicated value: °C 25
